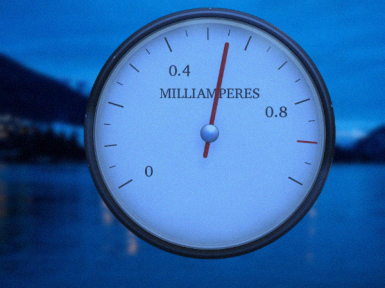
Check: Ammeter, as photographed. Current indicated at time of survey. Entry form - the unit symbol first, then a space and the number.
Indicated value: mA 0.55
